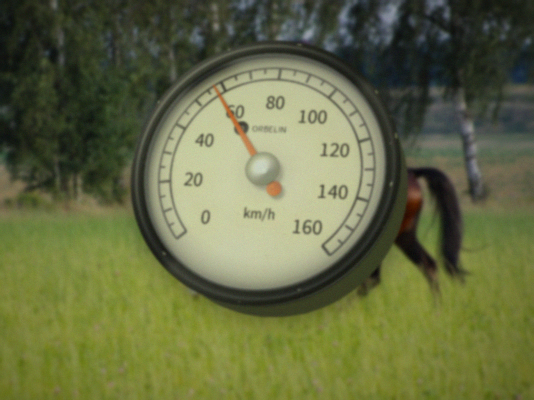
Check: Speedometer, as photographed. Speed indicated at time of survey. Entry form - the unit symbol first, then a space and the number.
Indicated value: km/h 57.5
